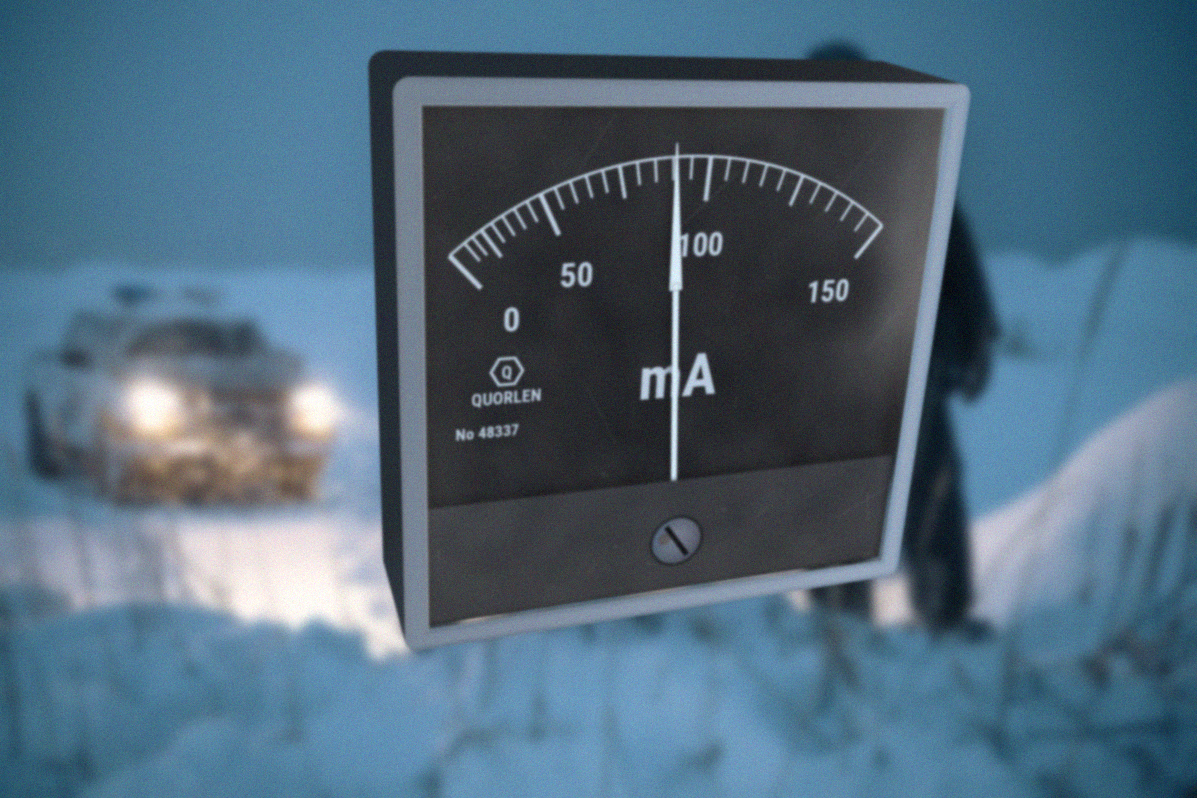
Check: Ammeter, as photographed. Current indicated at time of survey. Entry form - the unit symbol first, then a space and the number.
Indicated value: mA 90
